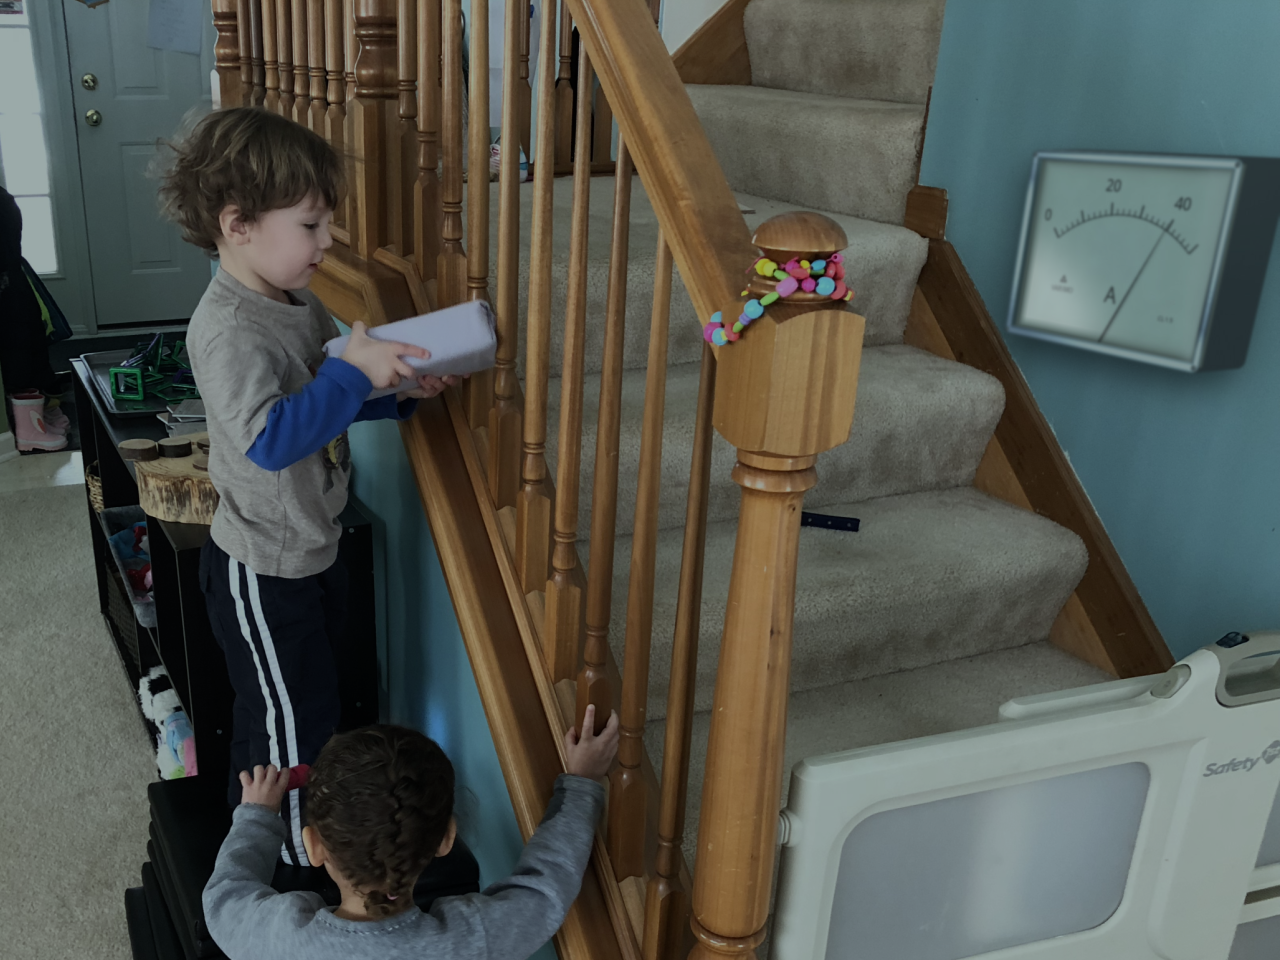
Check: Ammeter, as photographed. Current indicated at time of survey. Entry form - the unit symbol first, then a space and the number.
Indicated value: A 40
